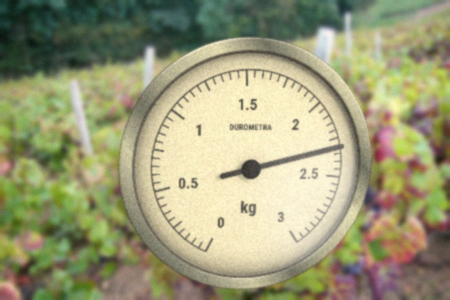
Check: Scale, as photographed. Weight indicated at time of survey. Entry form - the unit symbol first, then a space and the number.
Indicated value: kg 2.3
